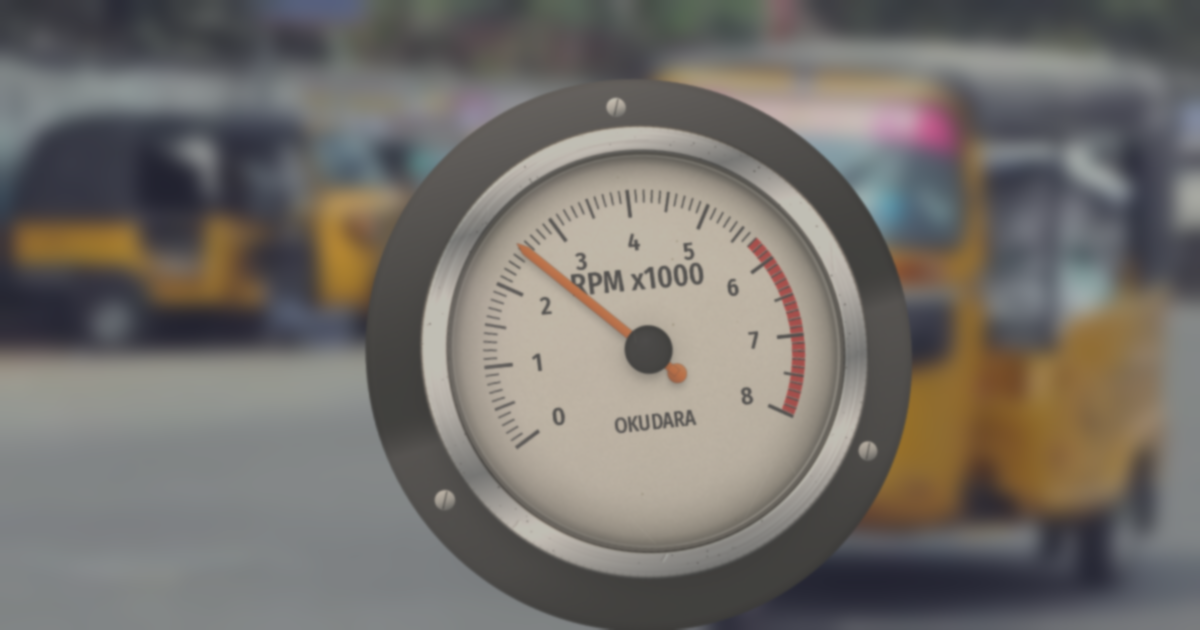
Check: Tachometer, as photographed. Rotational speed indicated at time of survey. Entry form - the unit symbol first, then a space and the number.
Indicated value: rpm 2500
